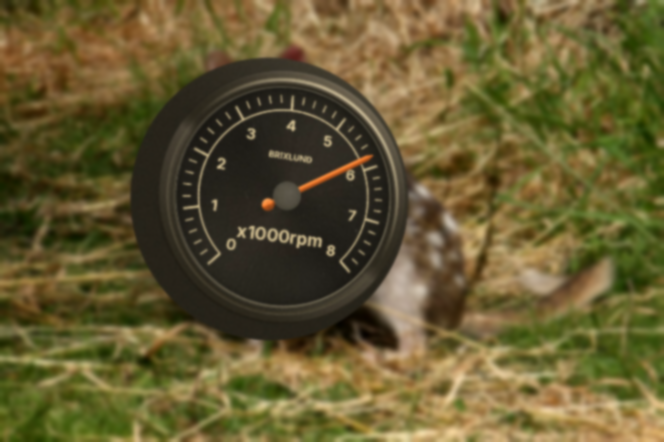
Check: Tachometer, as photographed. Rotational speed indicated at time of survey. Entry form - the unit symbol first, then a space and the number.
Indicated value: rpm 5800
